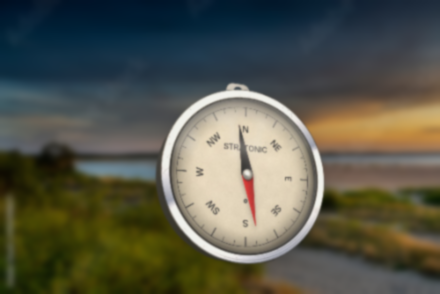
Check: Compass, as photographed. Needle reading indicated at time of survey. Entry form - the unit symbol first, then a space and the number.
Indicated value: ° 170
